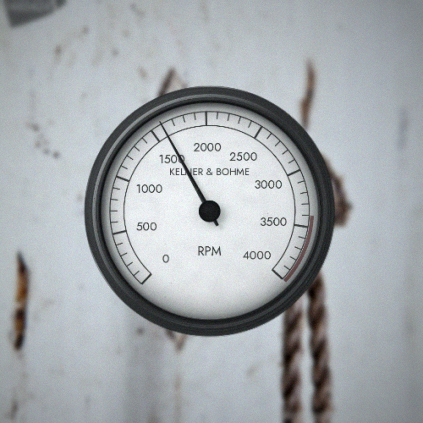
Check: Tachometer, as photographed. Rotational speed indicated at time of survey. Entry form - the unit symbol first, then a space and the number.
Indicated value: rpm 1600
